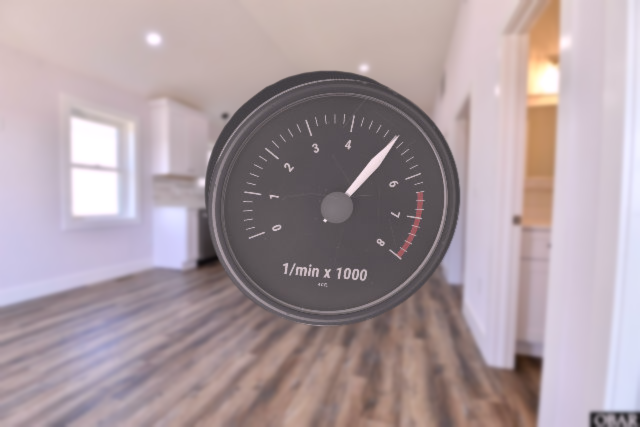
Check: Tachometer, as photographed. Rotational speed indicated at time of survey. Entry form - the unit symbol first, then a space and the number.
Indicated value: rpm 5000
